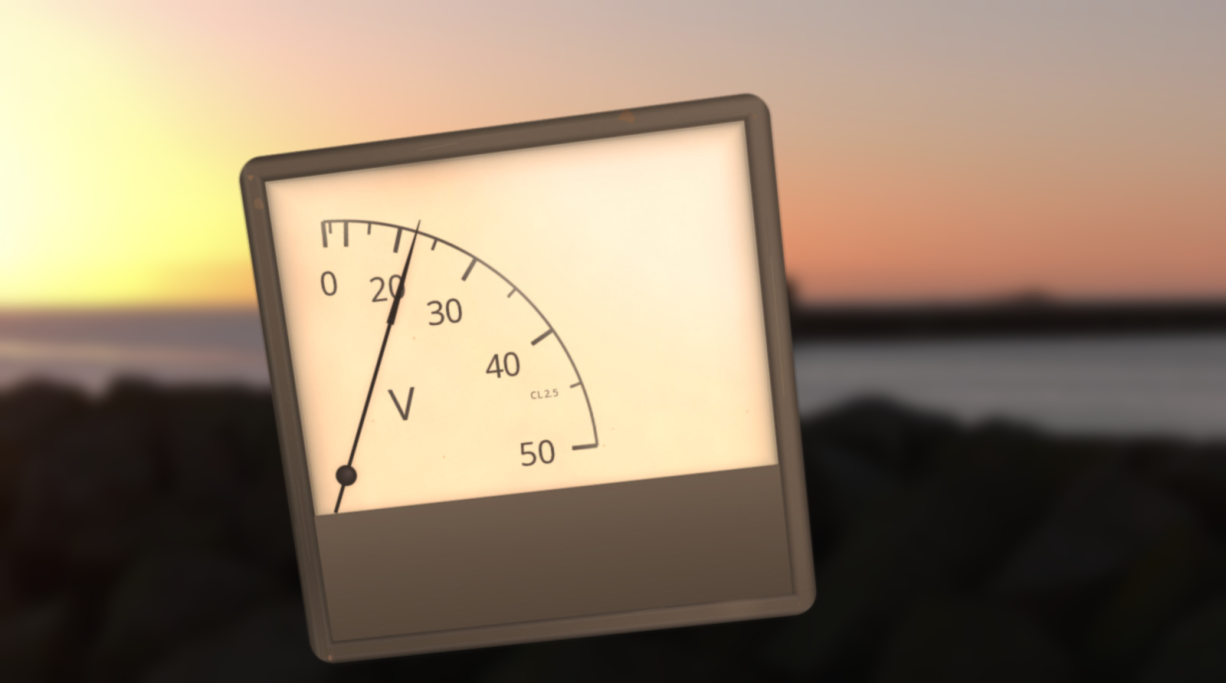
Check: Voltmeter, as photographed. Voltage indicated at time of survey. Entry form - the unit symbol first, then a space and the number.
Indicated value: V 22.5
